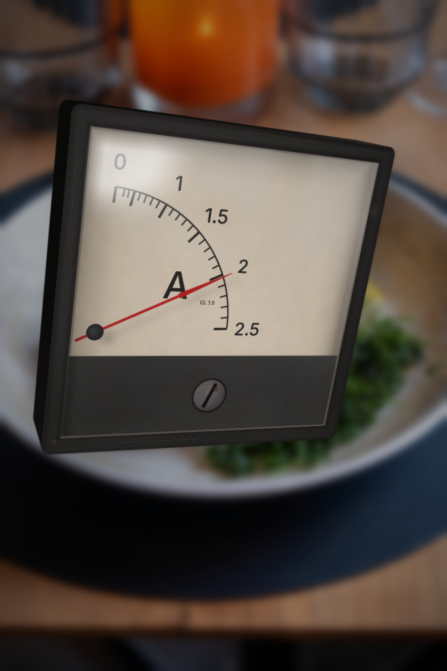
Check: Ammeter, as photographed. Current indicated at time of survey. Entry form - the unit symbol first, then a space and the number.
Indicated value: A 2
